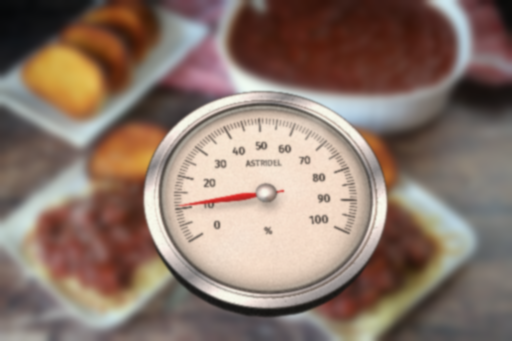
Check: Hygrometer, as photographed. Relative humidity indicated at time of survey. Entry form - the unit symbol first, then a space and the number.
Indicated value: % 10
